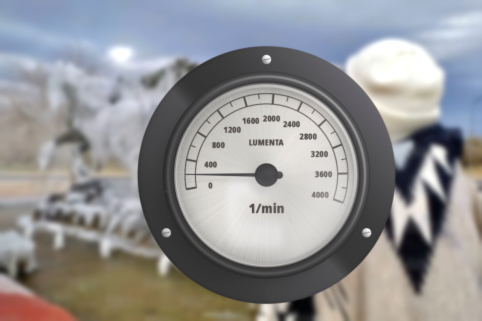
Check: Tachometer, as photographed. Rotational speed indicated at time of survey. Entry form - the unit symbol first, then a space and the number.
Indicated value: rpm 200
